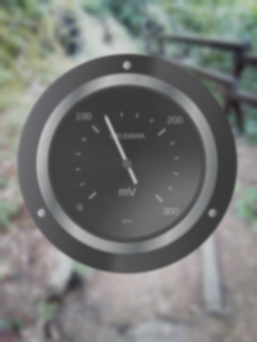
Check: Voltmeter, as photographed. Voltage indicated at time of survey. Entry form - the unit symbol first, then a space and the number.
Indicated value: mV 120
